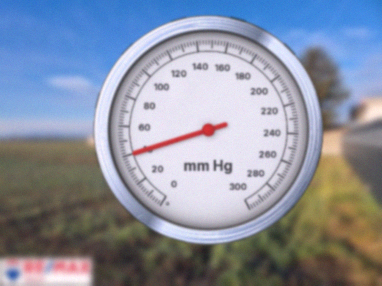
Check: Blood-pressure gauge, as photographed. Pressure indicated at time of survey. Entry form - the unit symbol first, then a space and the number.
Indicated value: mmHg 40
